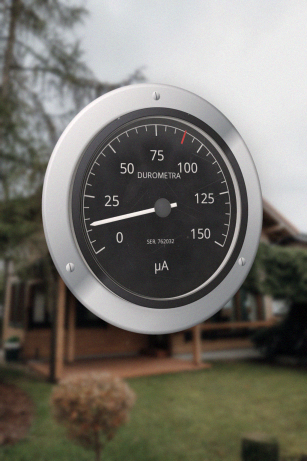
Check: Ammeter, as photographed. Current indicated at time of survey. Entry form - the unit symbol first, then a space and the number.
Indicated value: µA 12.5
